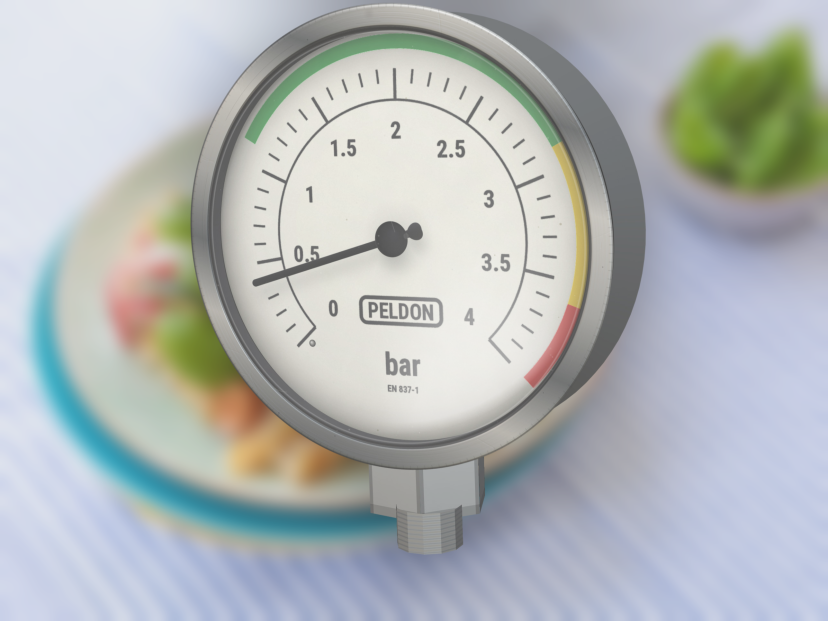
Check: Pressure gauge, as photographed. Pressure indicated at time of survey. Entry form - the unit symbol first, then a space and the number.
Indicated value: bar 0.4
